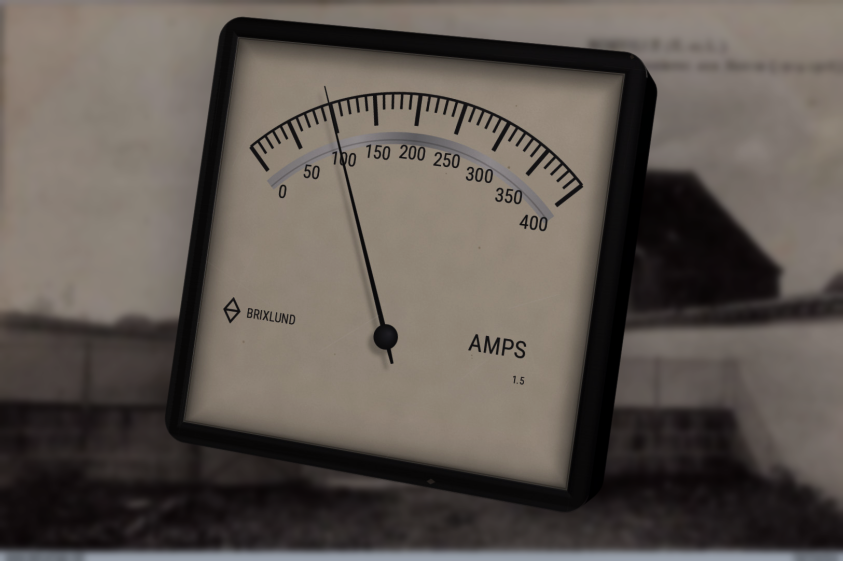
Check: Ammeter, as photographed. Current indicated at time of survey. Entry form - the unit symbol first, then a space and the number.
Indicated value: A 100
